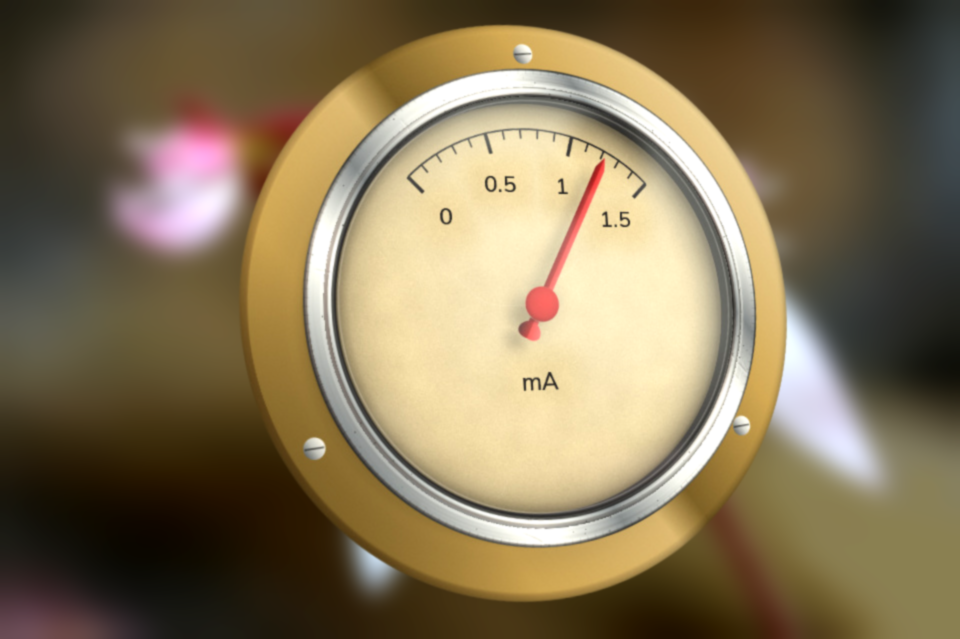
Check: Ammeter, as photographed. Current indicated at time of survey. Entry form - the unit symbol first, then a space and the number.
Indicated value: mA 1.2
